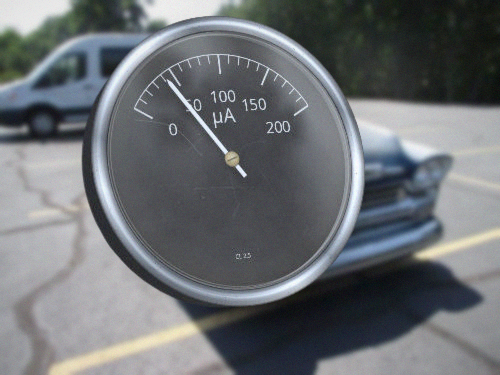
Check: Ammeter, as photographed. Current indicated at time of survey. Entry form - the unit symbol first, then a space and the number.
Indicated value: µA 40
